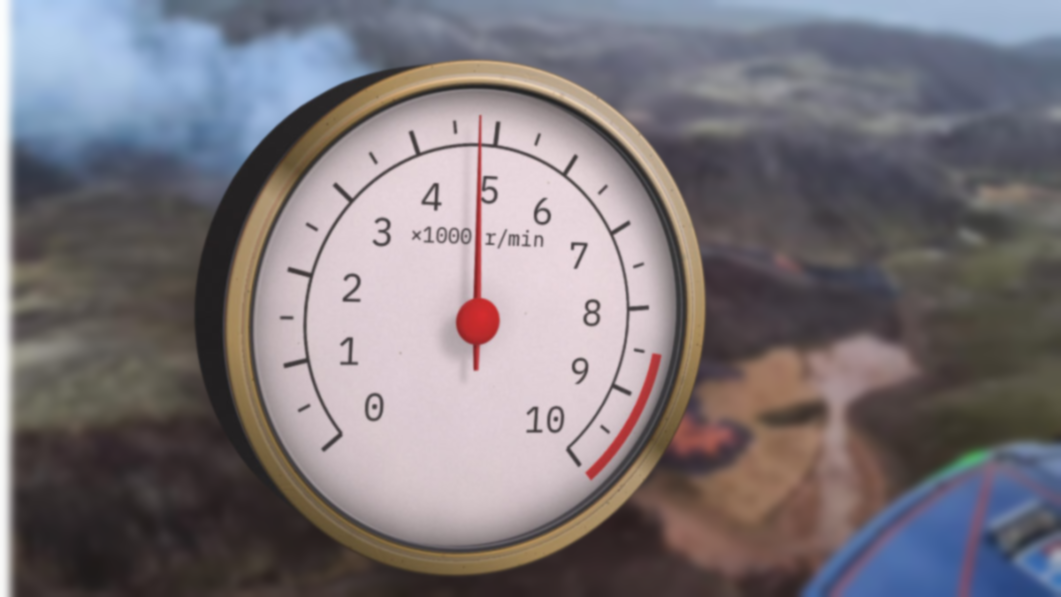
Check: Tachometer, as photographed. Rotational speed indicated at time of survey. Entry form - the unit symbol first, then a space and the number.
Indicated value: rpm 4750
